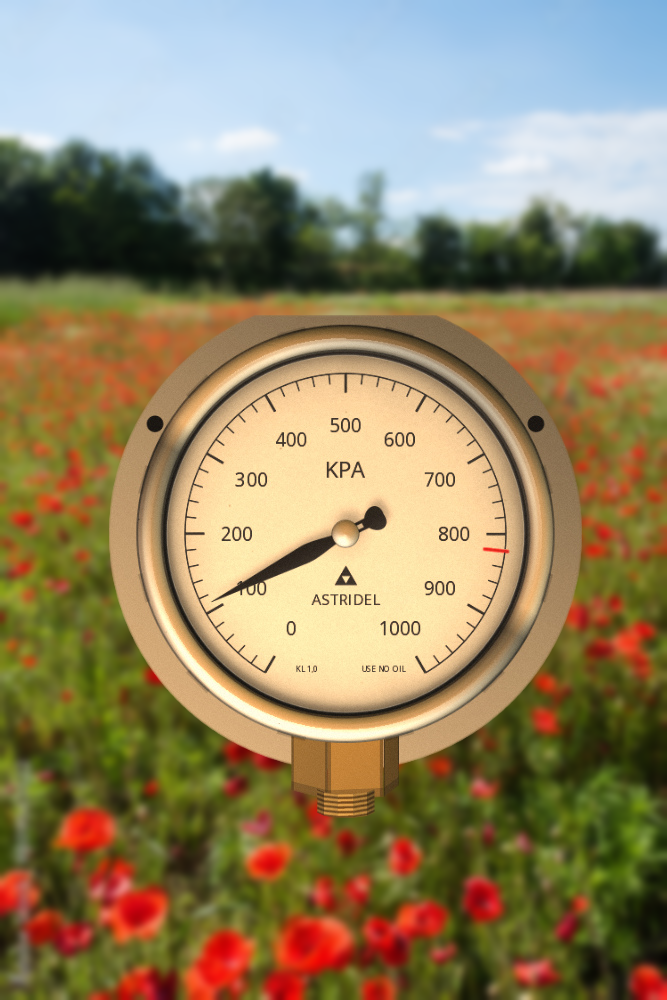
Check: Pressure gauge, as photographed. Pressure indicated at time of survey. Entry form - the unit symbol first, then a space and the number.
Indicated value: kPa 110
